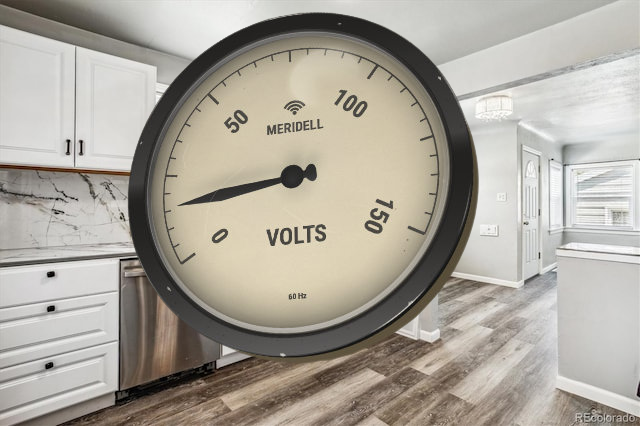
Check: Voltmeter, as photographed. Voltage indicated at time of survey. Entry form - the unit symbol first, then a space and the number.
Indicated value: V 15
